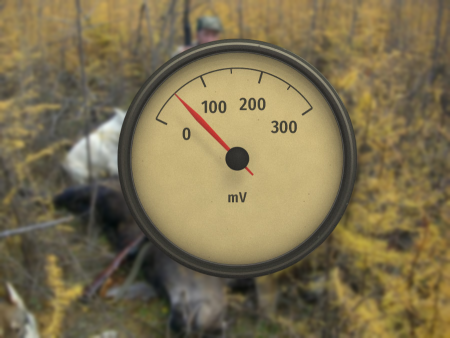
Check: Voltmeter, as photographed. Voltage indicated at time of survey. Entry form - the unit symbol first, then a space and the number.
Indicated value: mV 50
